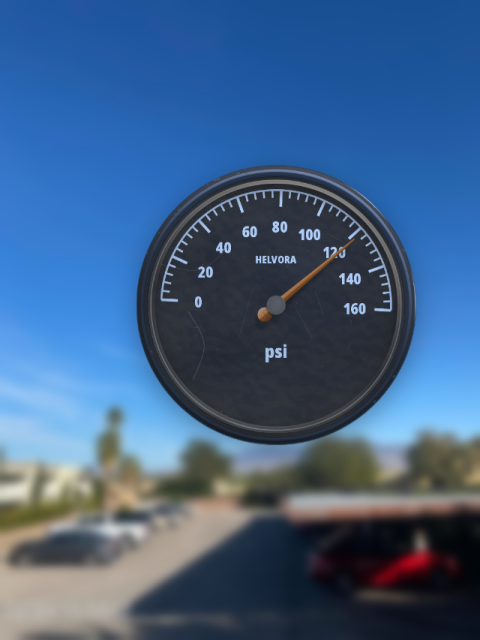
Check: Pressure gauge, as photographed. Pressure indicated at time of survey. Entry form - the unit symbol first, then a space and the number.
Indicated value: psi 122
